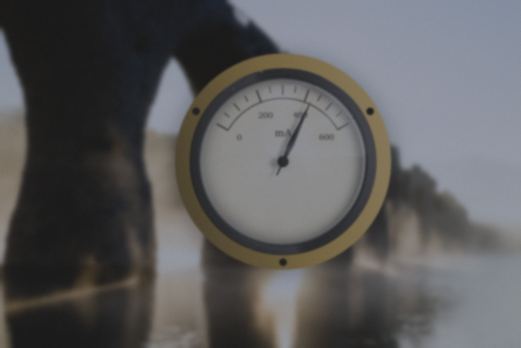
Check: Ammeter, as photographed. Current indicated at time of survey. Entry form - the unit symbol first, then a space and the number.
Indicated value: mA 425
